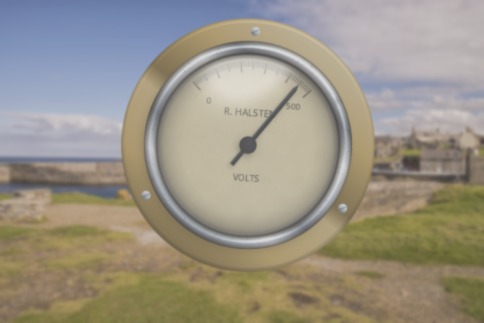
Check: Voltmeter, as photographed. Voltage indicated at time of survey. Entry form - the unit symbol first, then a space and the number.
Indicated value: V 450
